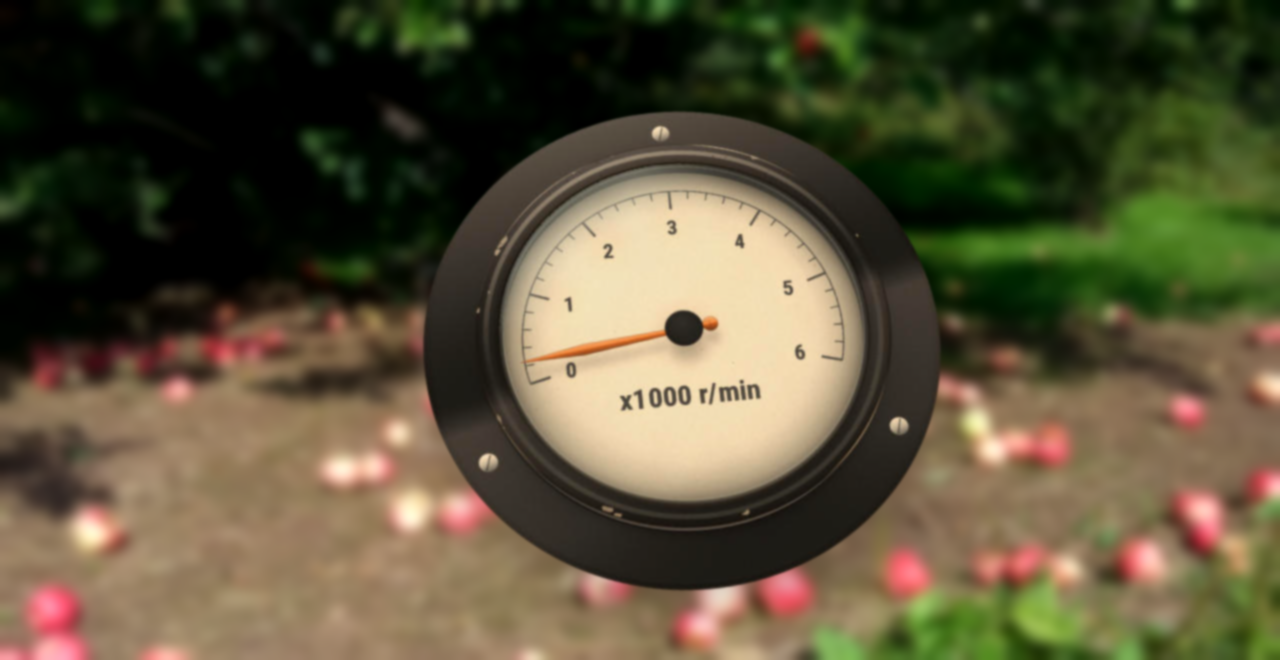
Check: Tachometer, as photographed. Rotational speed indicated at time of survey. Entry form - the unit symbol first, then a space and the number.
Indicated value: rpm 200
